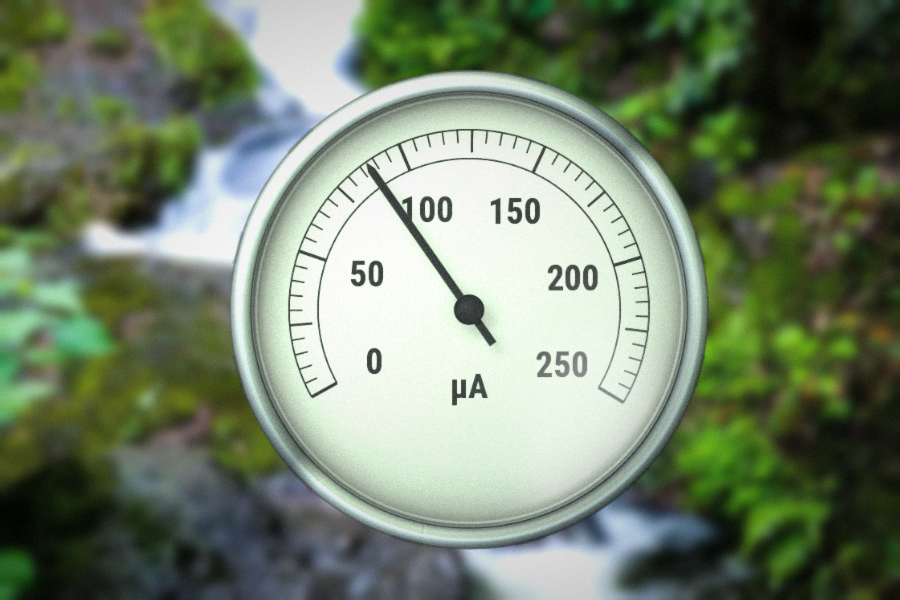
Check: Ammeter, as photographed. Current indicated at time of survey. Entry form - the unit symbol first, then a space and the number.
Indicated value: µA 87.5
